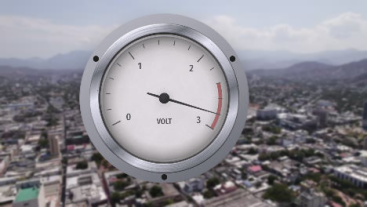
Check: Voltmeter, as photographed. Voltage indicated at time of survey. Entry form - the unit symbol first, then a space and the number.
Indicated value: V 2.8
